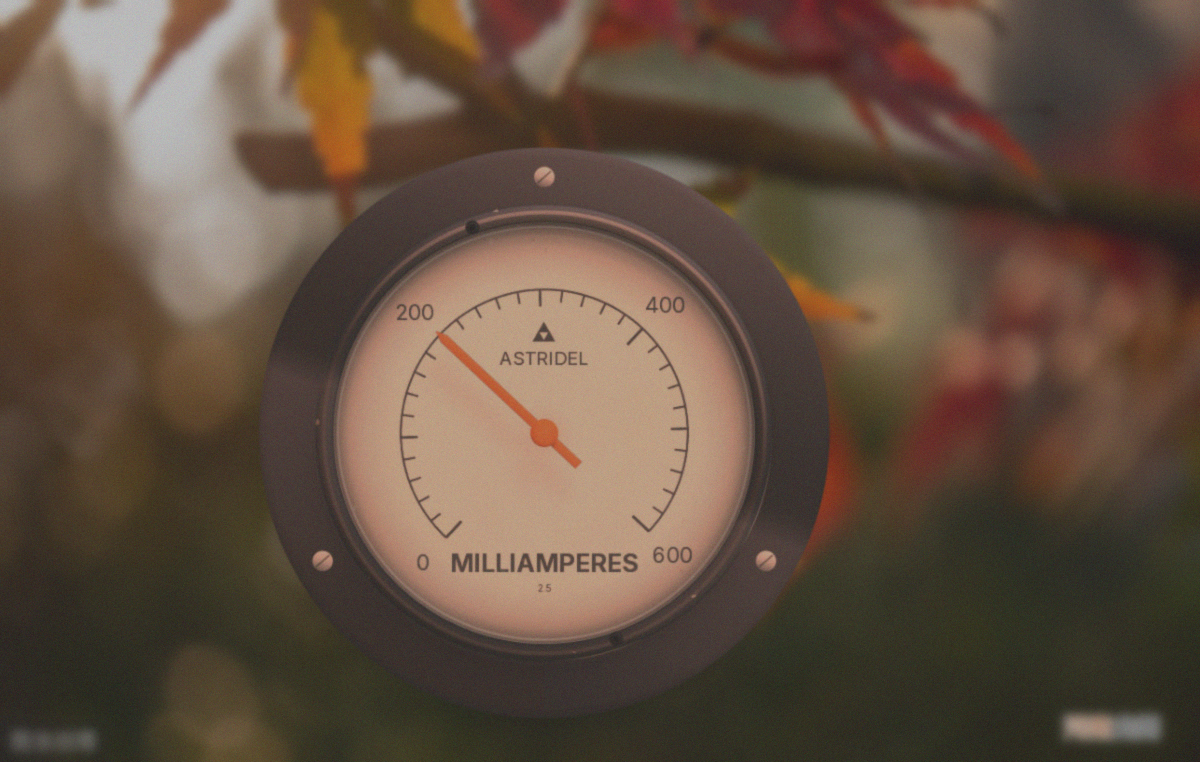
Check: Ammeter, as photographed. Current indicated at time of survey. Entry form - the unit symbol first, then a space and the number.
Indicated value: mA 200
